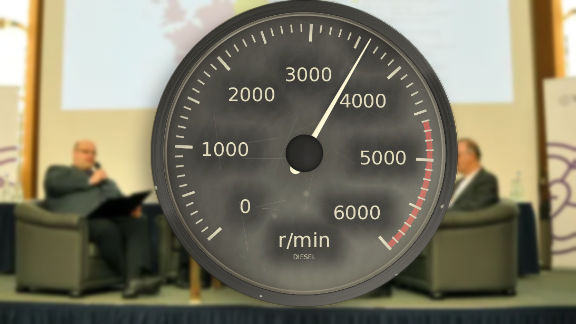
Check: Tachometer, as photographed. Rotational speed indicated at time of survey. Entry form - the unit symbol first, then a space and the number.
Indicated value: rpm 3600
